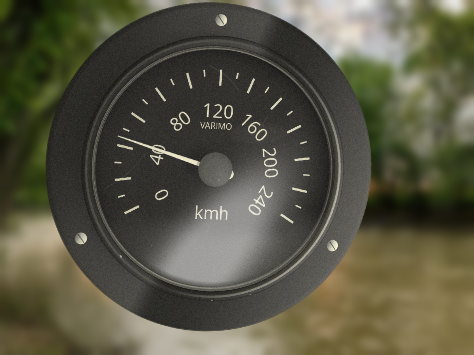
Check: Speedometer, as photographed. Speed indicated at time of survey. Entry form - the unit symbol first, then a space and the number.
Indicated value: km/h 45
